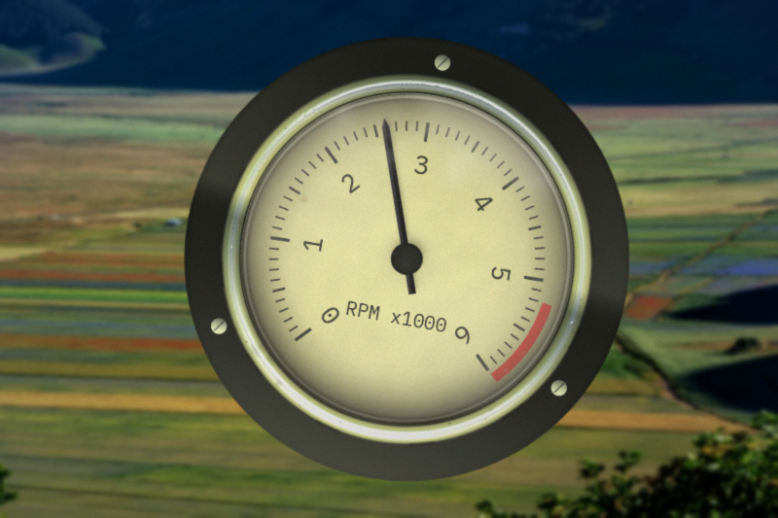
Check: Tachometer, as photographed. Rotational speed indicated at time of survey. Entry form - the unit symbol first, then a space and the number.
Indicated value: rpm 2600
